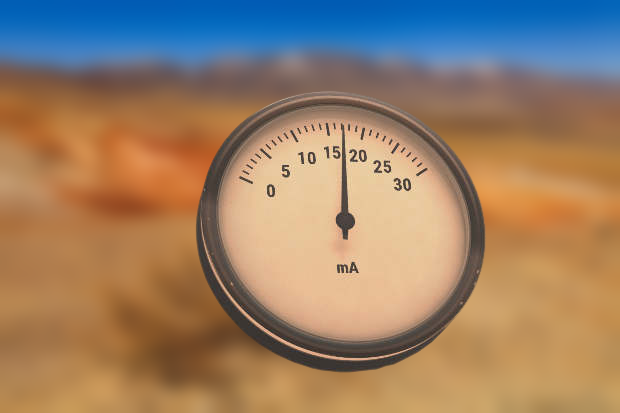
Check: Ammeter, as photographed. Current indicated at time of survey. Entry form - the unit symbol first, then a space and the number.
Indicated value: mA 17
